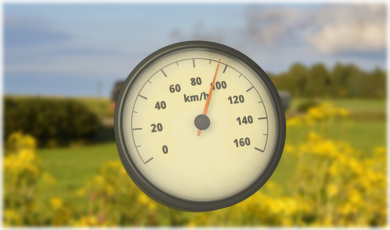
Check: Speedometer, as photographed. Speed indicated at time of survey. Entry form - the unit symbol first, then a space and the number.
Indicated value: km/h 95
